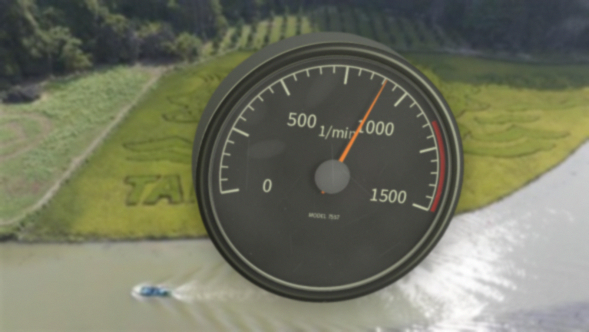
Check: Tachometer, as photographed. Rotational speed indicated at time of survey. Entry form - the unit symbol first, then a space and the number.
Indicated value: rpm 900
